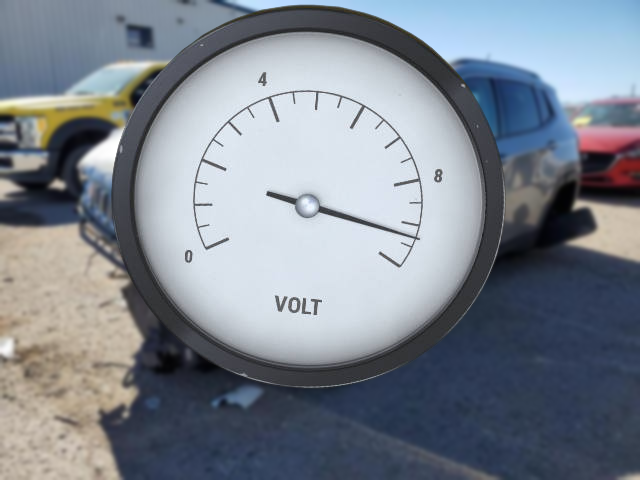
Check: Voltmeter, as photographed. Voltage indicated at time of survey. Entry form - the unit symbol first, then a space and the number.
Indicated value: V 9.25
